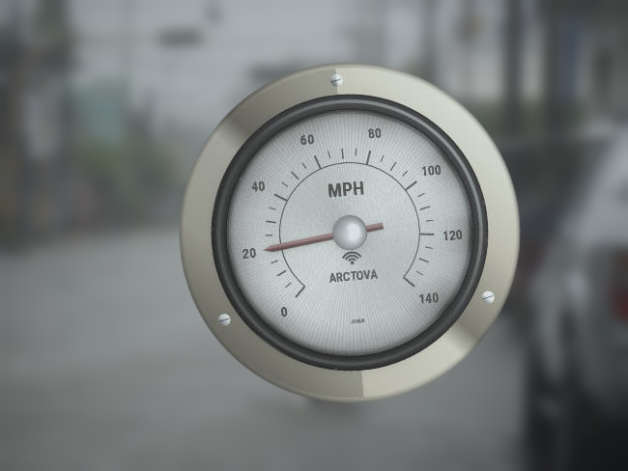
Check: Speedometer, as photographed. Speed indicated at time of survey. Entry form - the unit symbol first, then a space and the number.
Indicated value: mph 20
